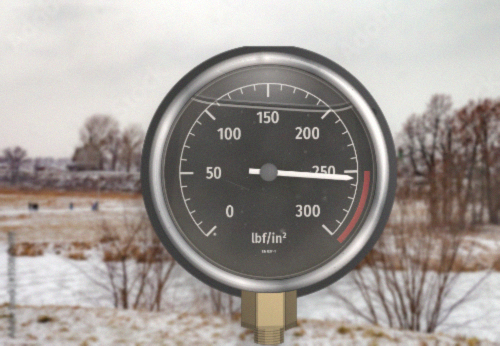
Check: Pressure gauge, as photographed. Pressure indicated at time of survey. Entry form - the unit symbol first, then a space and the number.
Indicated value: psi 255
